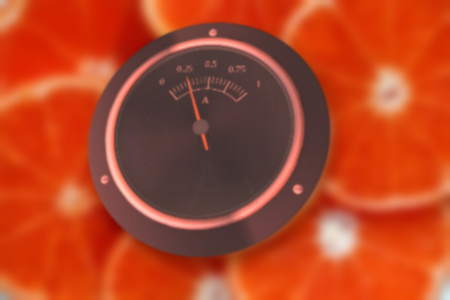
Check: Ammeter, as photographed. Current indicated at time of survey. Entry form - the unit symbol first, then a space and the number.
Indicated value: A 0.25
